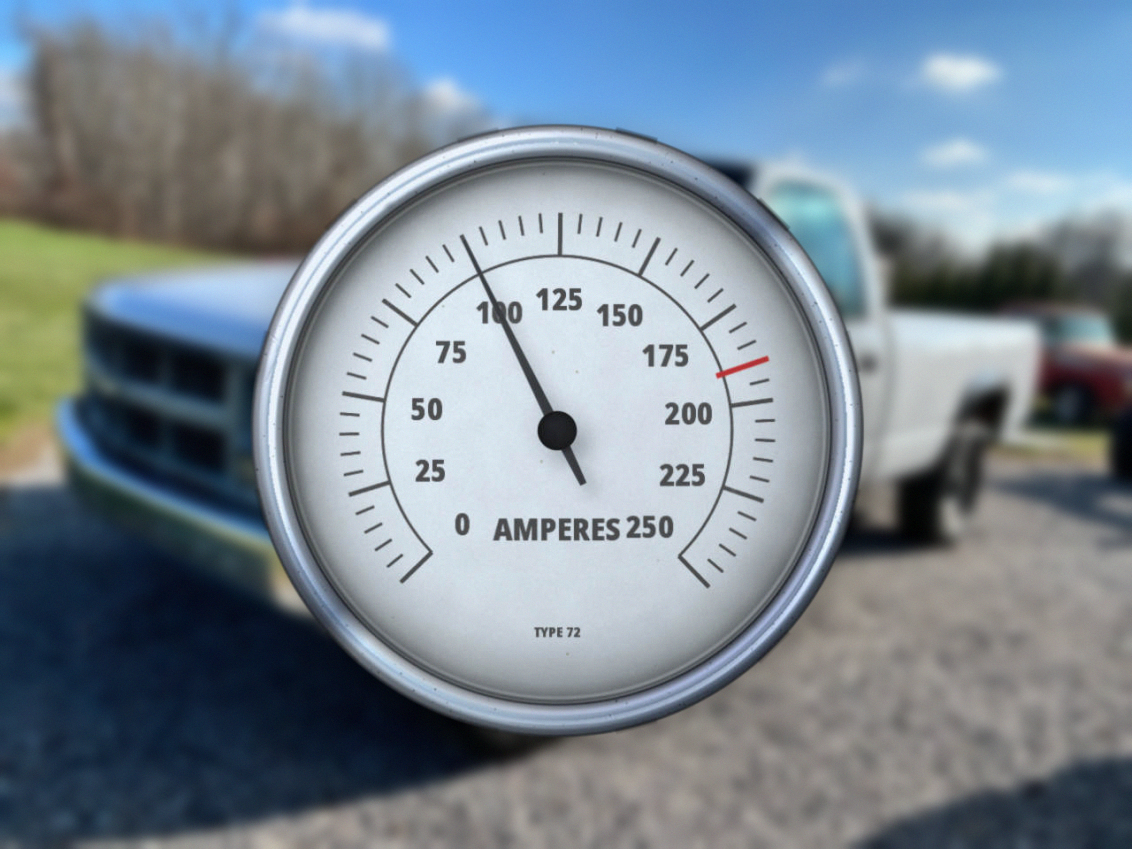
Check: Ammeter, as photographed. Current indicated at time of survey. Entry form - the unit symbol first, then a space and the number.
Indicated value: A 100
